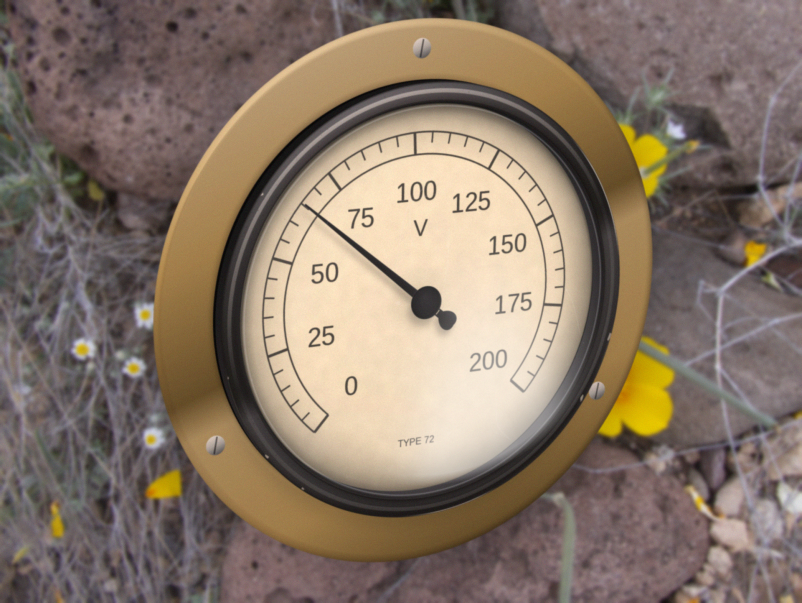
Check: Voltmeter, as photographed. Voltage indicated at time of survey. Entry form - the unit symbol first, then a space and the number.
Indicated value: V 65
